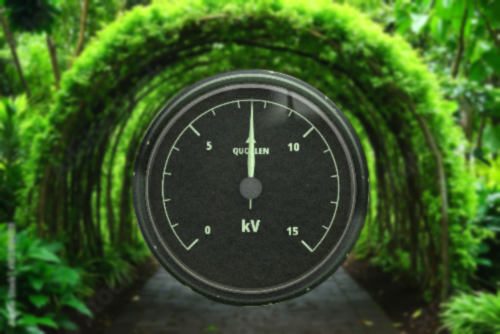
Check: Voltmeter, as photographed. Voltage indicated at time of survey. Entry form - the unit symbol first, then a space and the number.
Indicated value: kV 7.5
